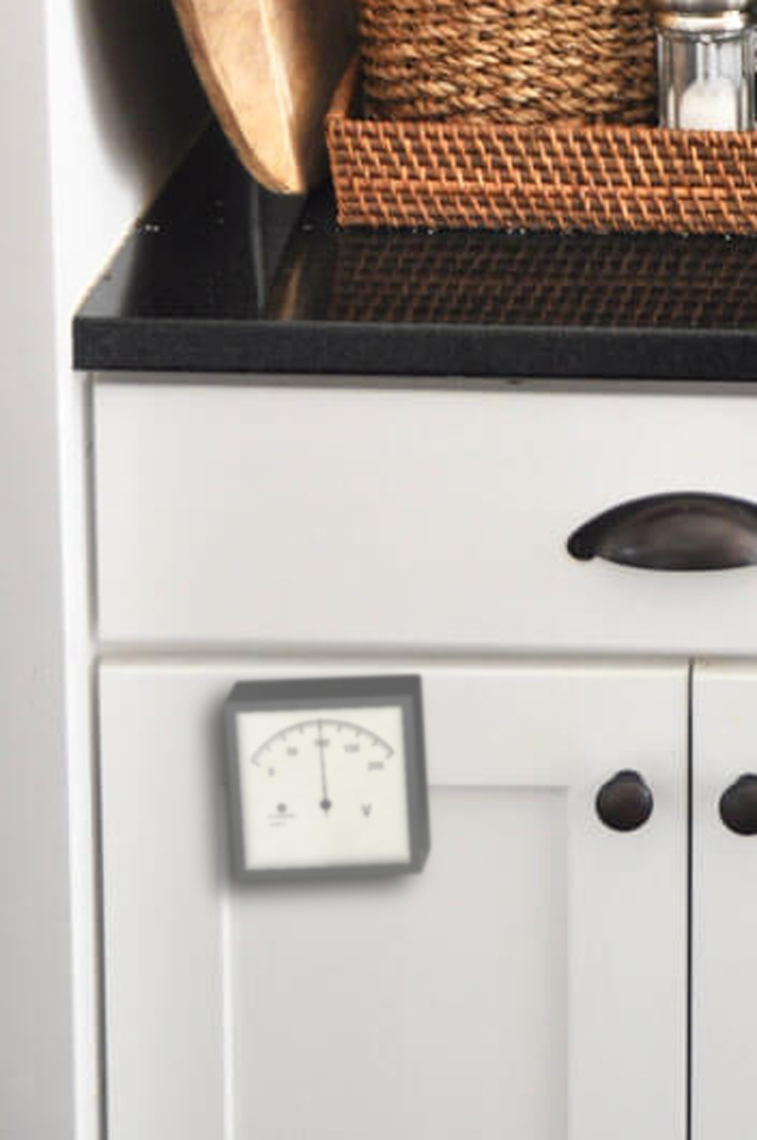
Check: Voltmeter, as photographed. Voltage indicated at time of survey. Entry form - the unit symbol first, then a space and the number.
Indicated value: V 100
